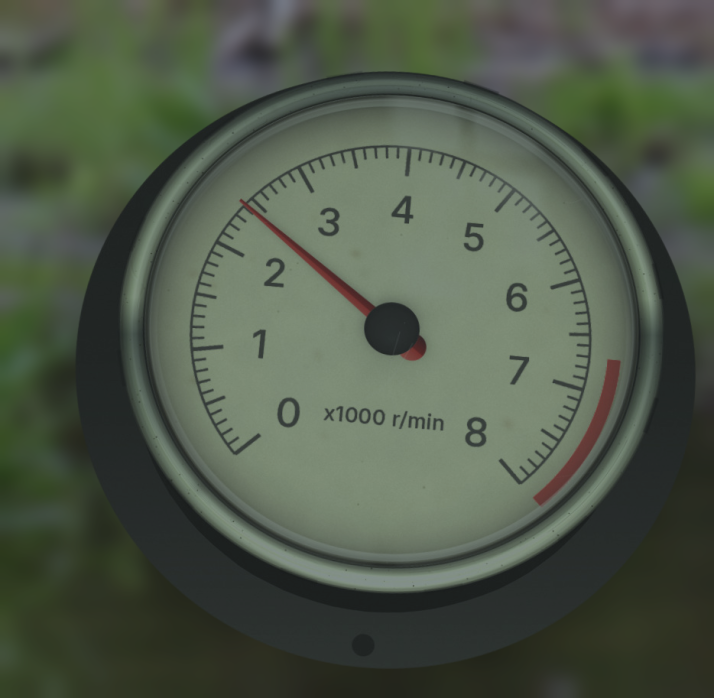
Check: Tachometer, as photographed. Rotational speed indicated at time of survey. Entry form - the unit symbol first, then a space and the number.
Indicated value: rpm 2400
